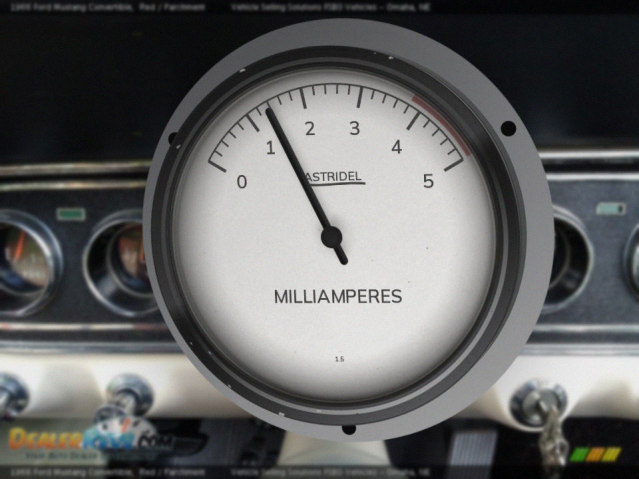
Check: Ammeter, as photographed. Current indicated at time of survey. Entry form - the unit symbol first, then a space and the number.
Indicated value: mA 1.4
